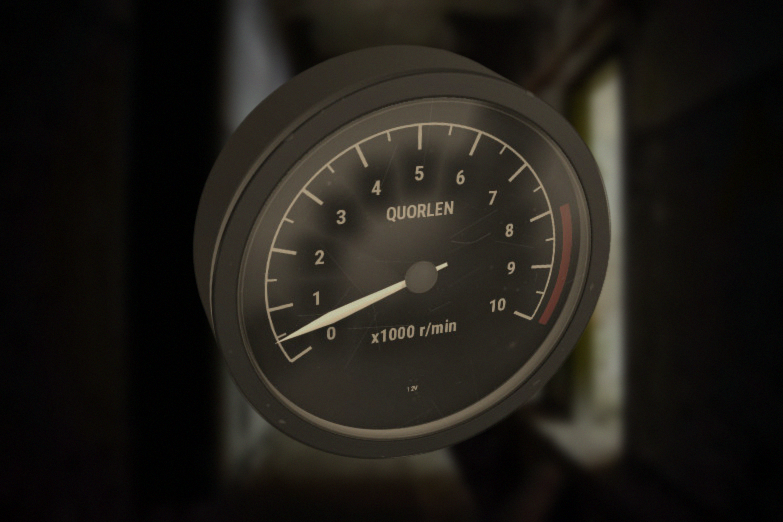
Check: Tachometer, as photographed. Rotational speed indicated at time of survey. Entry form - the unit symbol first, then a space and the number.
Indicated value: rpm 500
